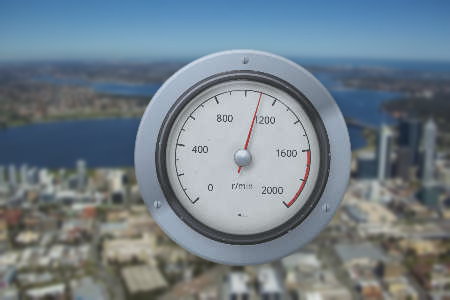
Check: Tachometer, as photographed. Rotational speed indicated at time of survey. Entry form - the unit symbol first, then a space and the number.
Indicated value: rpm 1100
